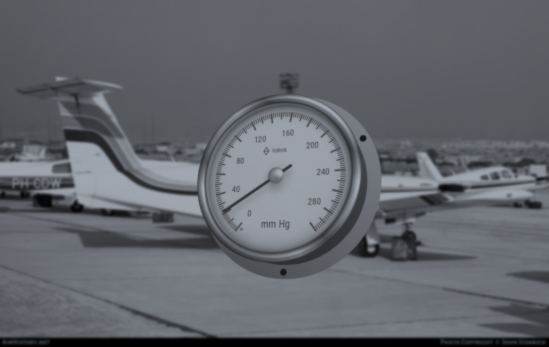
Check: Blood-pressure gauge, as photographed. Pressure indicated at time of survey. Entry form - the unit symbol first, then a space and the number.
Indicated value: mmHg 20
